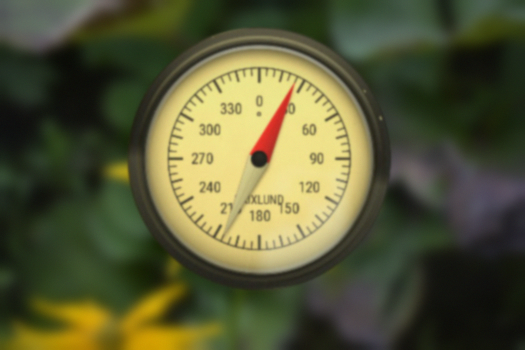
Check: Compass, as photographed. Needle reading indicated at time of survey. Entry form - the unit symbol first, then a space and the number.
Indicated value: ° 25
